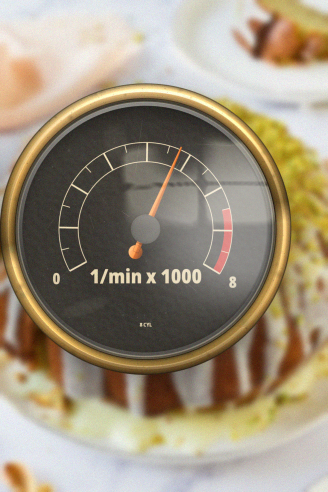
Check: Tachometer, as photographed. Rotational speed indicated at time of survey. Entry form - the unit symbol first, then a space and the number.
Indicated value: rpm 4750
